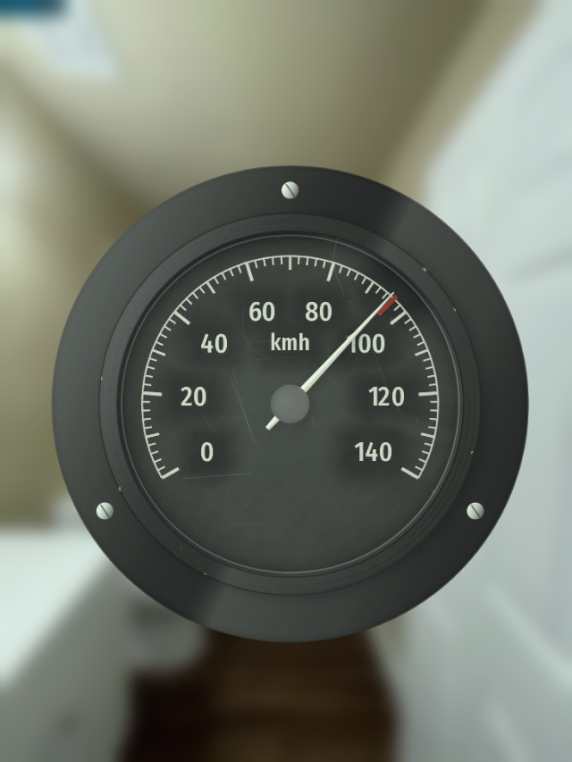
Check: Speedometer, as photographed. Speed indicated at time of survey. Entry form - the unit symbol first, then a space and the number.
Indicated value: km/h 95
